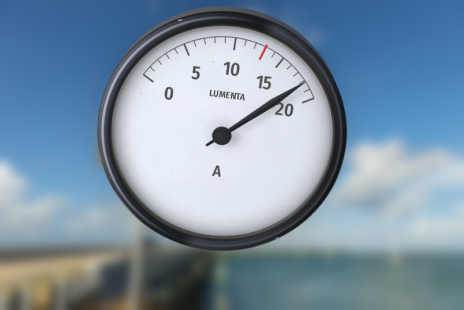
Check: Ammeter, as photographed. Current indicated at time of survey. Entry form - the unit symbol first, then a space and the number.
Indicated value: A 18
